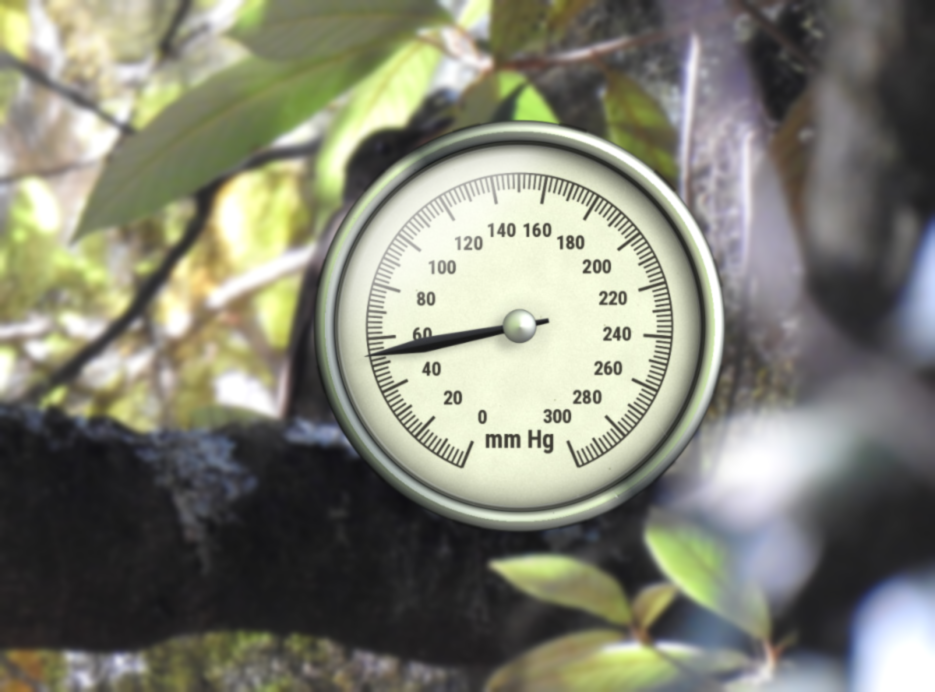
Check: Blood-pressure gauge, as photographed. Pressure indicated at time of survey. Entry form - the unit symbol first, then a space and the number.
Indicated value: mmHg 54
